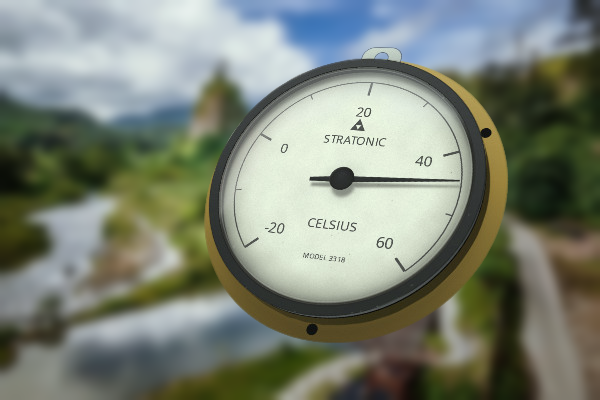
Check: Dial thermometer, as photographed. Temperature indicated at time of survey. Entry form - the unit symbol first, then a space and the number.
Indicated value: °C 45
